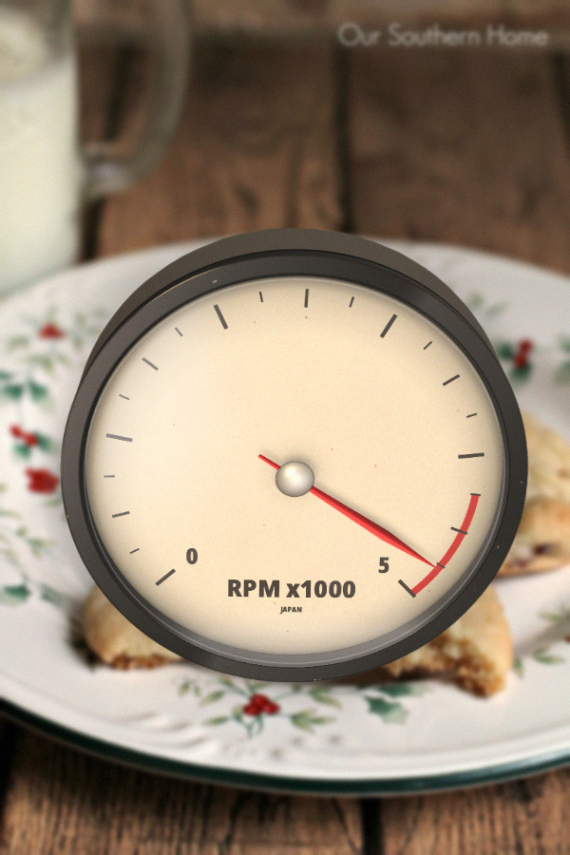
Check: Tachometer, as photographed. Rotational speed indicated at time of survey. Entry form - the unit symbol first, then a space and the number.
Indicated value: rpm 4750
